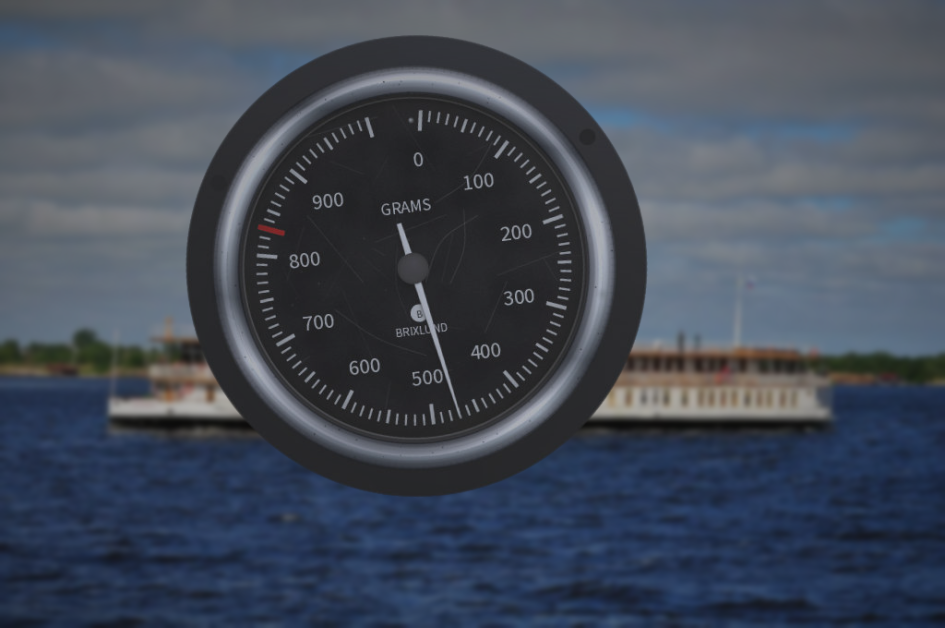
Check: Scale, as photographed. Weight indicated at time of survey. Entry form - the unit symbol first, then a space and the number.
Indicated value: g 470
